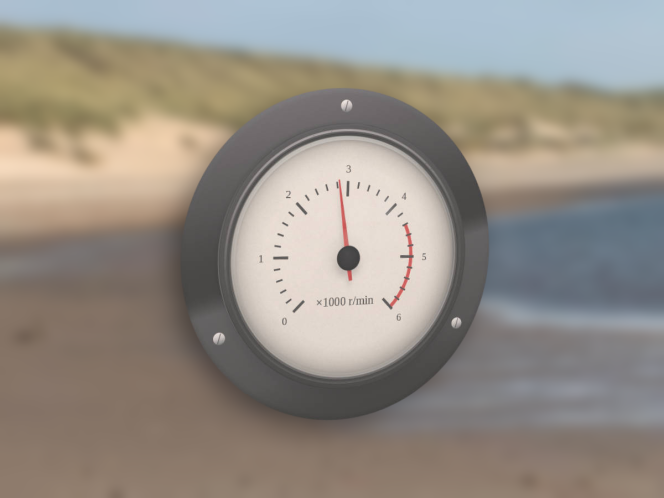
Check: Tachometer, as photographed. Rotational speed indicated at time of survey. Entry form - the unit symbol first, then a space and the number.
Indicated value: rpm 2800
